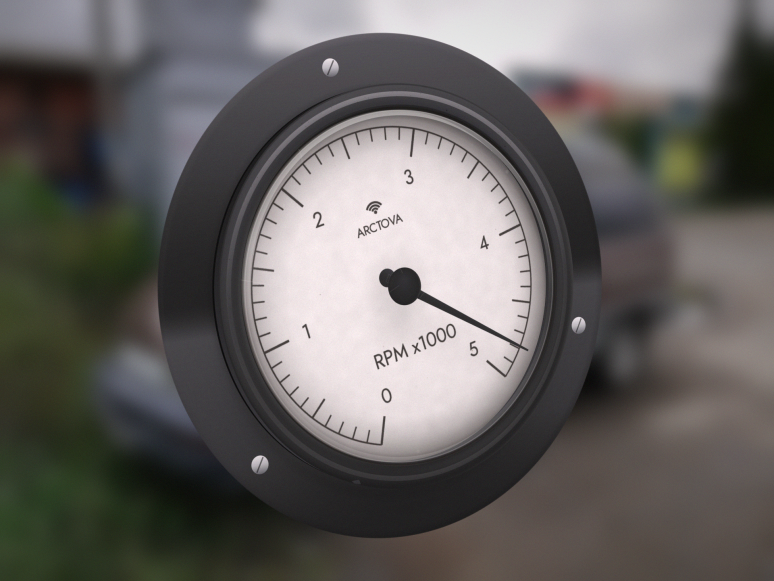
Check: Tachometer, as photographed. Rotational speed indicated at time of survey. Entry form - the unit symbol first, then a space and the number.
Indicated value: rpm 4800
